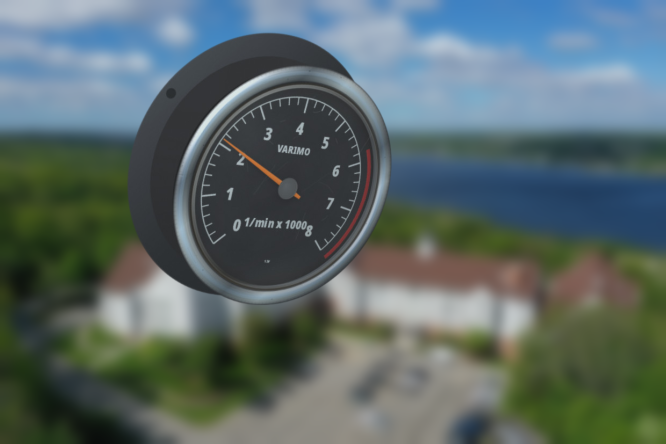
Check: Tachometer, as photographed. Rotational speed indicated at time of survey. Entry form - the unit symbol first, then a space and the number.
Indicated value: rpm 2100
